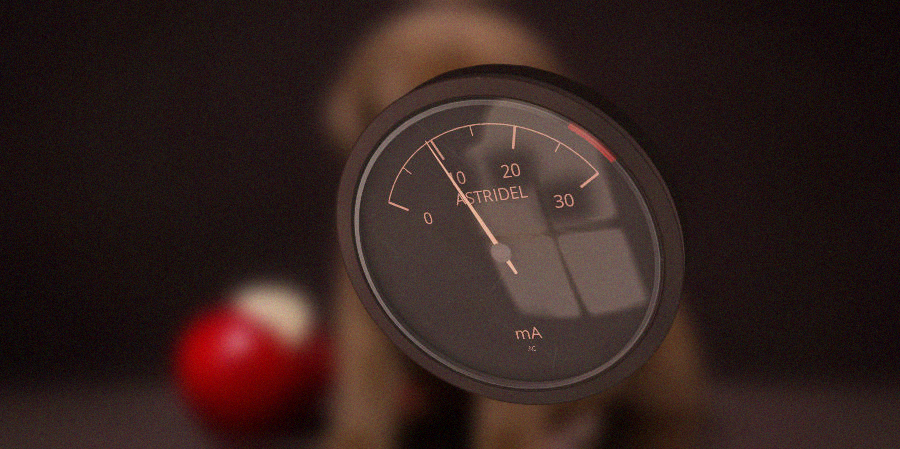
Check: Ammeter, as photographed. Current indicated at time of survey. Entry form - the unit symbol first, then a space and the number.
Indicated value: mA 10
